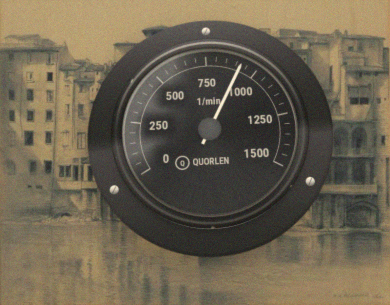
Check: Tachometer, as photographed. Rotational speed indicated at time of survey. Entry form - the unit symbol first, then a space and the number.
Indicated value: rpm 925
